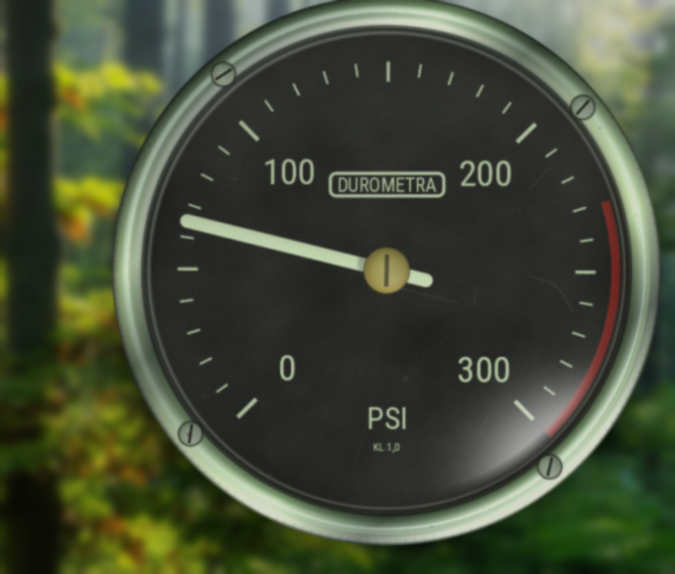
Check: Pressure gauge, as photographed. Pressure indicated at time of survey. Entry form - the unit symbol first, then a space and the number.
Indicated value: psi 65
